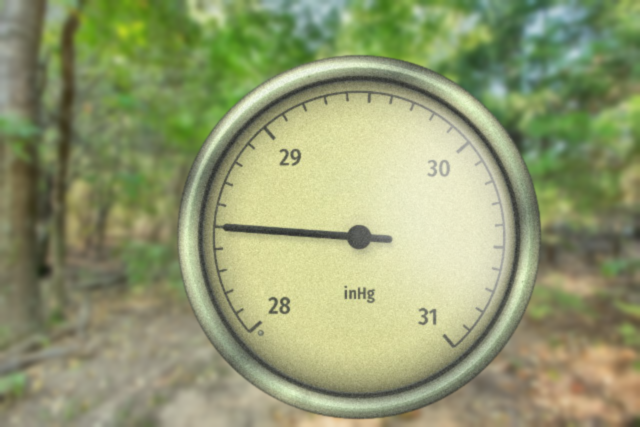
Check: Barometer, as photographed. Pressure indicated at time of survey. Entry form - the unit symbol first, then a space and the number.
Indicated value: inHg 28.5
